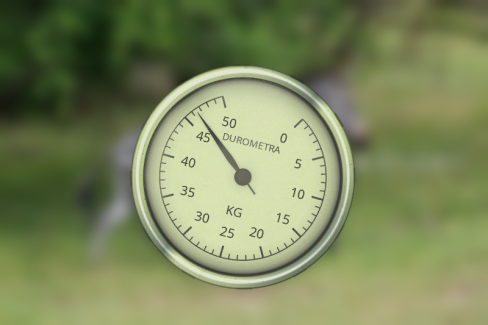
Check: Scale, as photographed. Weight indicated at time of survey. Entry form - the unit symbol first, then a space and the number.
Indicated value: kg 46.5
